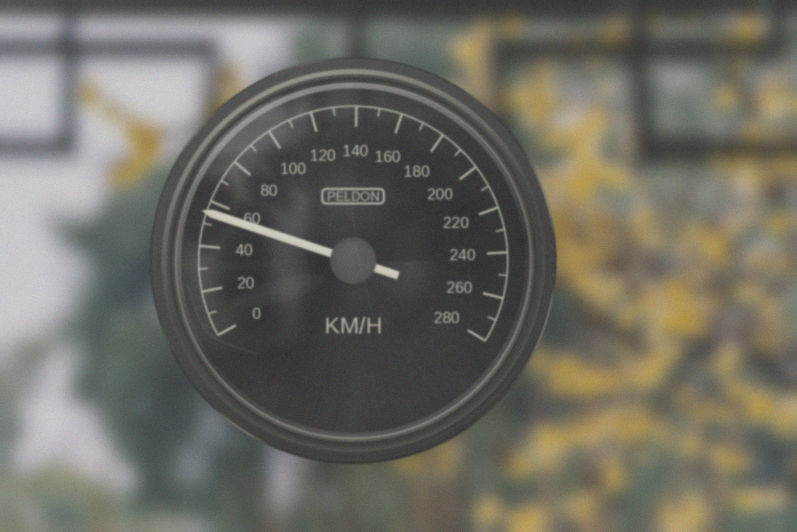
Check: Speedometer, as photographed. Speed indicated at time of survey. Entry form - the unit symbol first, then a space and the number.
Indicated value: km/h 55
